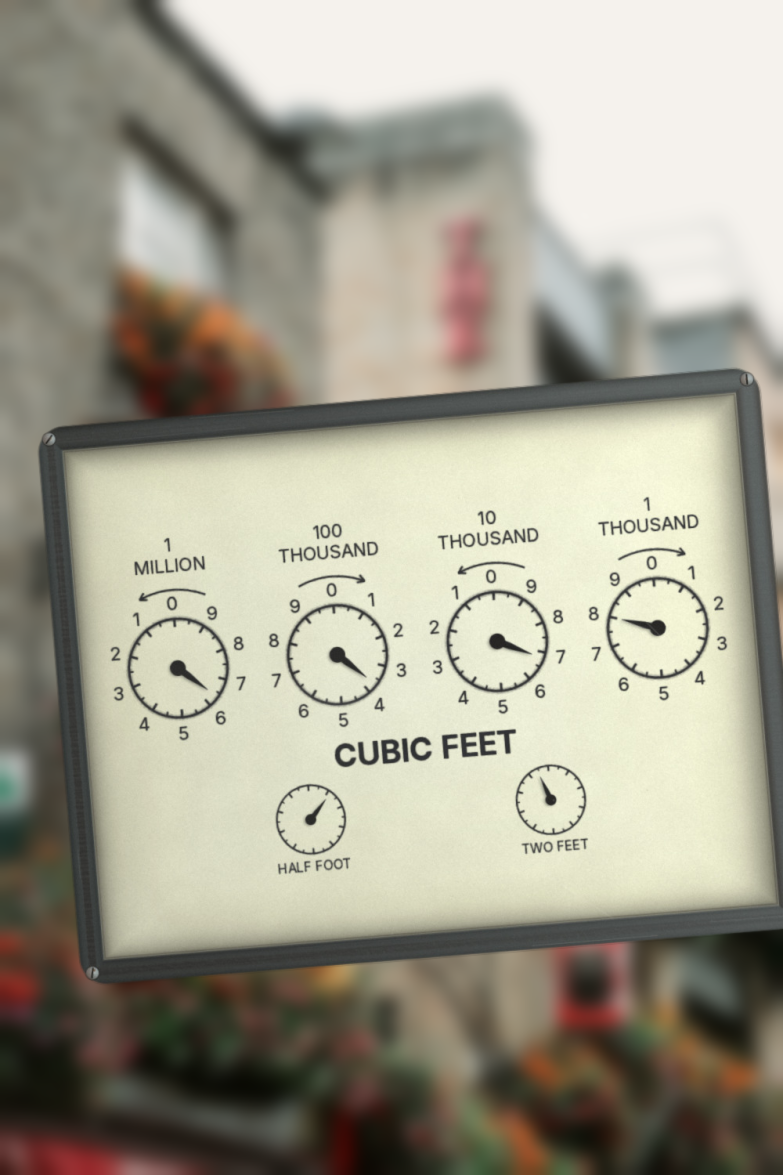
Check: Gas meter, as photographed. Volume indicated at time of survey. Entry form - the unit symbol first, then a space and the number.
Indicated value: ft³ 636800
